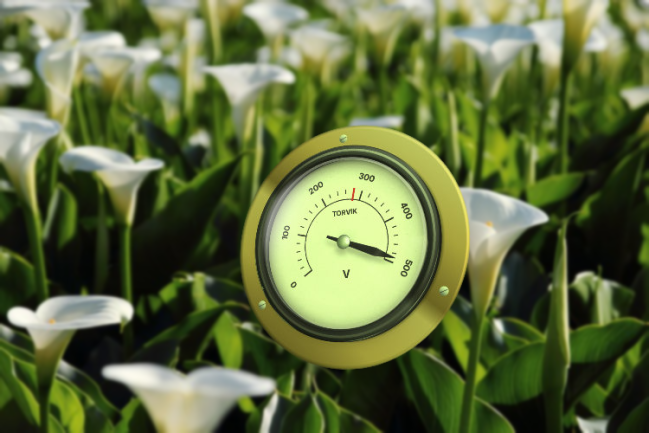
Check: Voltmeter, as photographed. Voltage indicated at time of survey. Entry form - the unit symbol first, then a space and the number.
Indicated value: V 490
